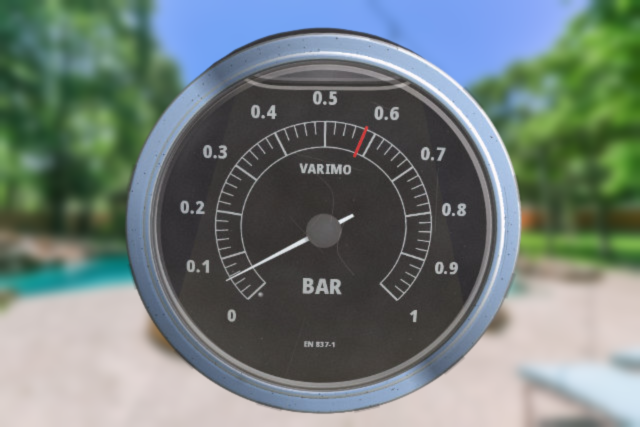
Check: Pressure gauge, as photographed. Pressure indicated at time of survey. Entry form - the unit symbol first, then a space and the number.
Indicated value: bar 0.06
